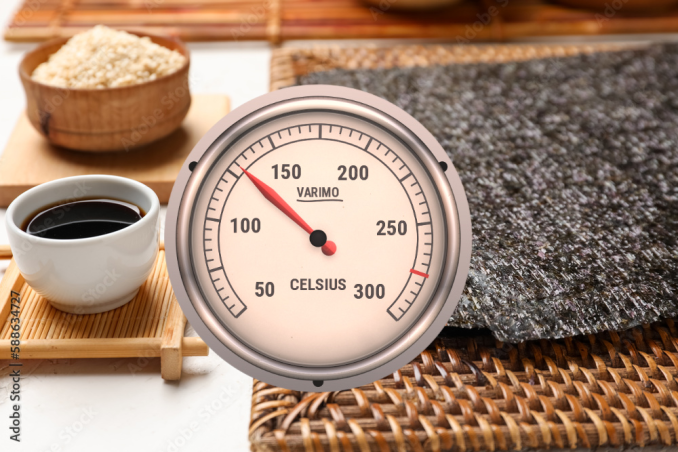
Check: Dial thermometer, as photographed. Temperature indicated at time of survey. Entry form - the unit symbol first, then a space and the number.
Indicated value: °C 130
